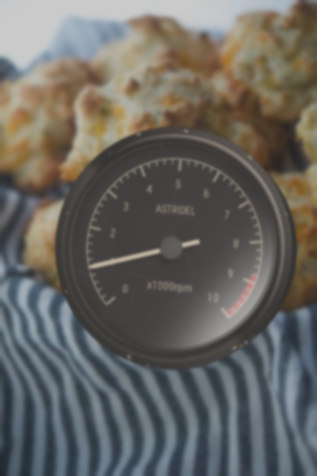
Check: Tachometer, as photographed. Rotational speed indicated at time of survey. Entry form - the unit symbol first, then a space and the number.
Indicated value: rpm 1000
